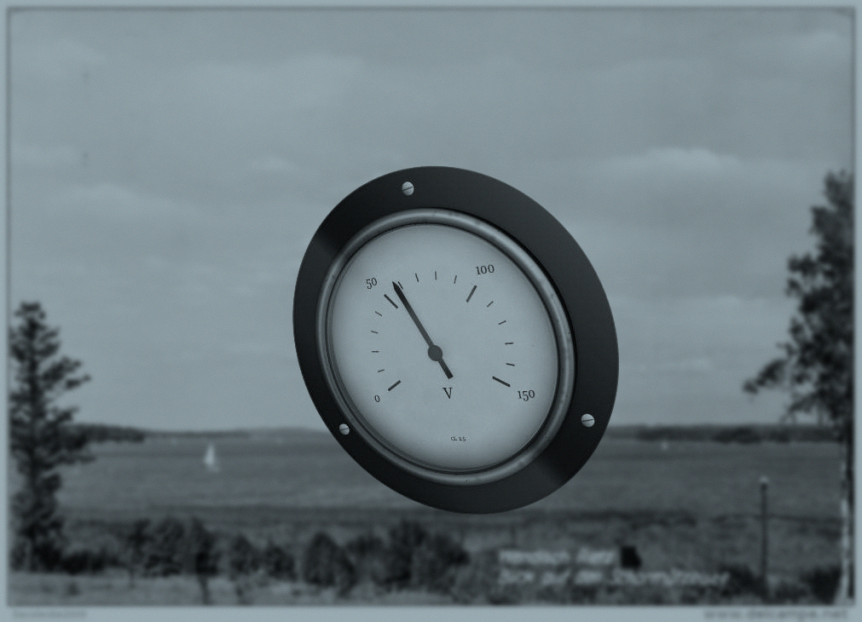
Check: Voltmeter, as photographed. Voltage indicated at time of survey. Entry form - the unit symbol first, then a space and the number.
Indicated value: V 60
